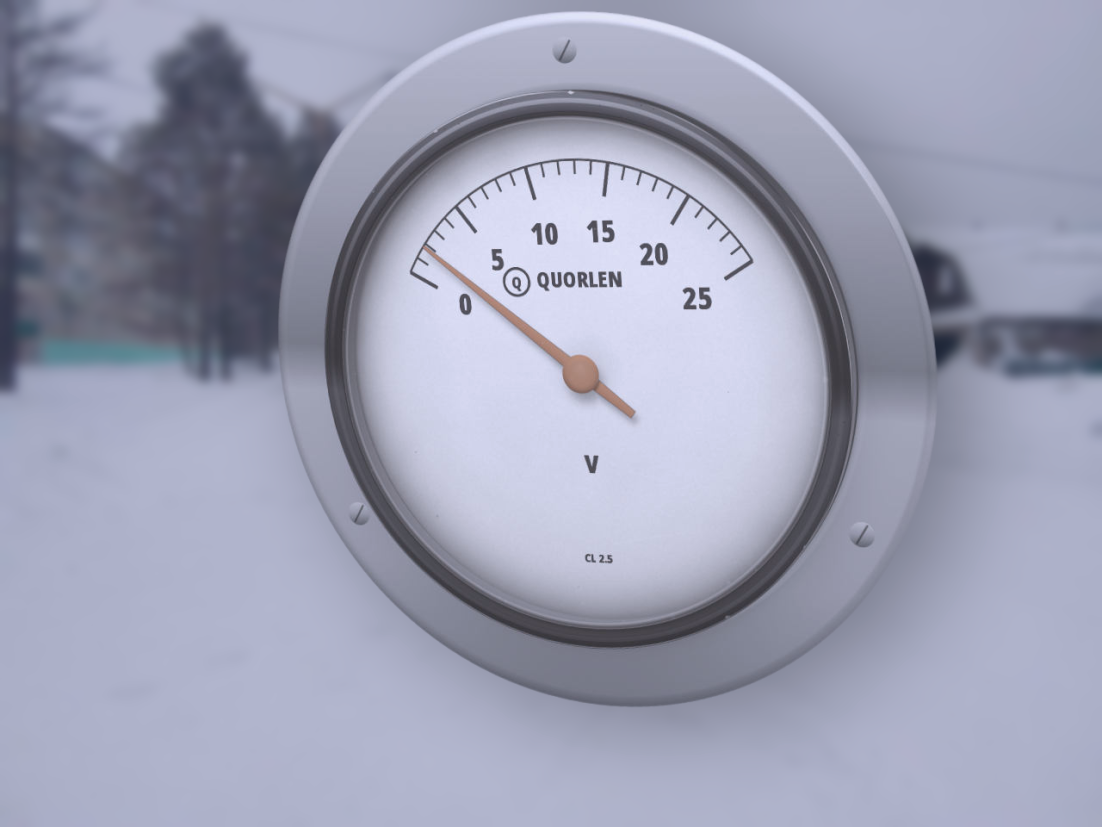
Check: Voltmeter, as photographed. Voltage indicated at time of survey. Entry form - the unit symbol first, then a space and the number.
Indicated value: V 2
